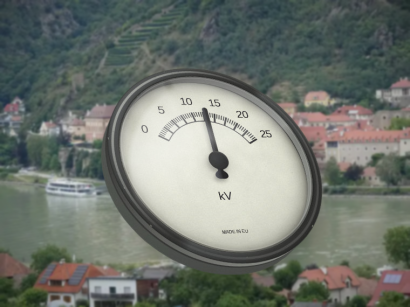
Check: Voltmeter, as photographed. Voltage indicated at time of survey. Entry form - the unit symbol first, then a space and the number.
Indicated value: kV 12.5
